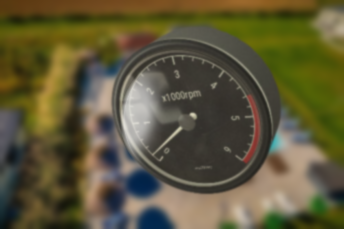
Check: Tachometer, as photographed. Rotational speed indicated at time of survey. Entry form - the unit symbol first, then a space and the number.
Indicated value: rpm 200
